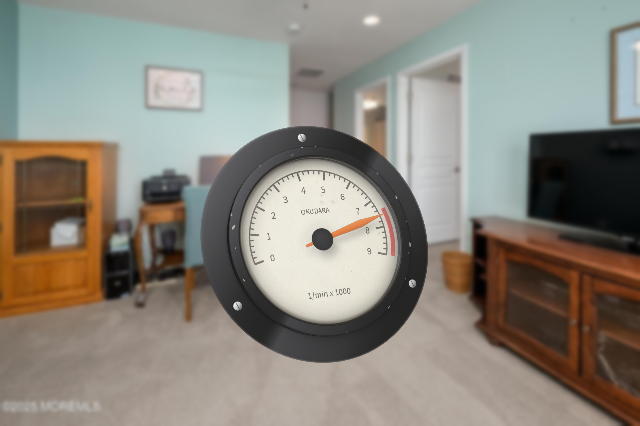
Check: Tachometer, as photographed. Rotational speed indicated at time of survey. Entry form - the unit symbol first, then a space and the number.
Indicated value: rpm 7600
